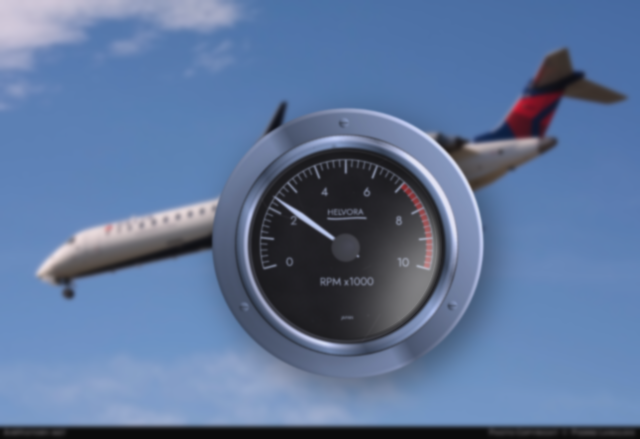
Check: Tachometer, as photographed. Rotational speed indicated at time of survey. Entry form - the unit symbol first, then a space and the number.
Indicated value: rpm 2400
